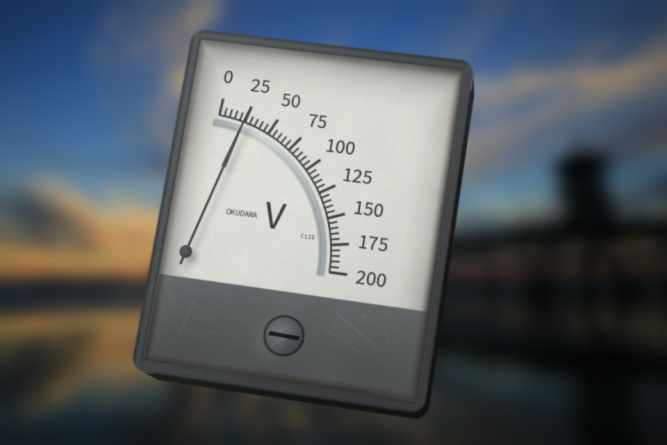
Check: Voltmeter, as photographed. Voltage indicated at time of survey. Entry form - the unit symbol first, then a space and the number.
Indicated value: V 25
